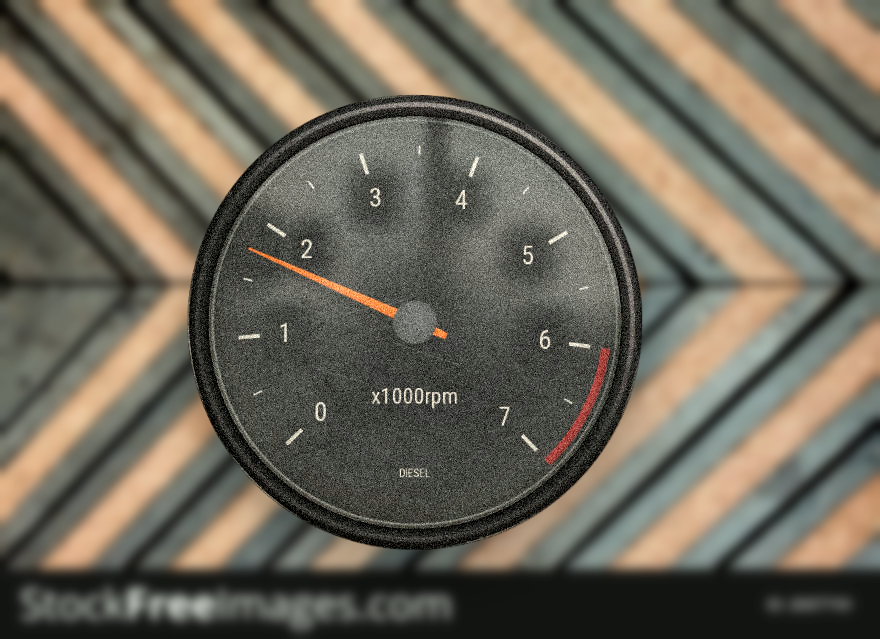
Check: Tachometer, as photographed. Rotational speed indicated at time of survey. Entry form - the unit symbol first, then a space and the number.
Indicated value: rpm 1750
